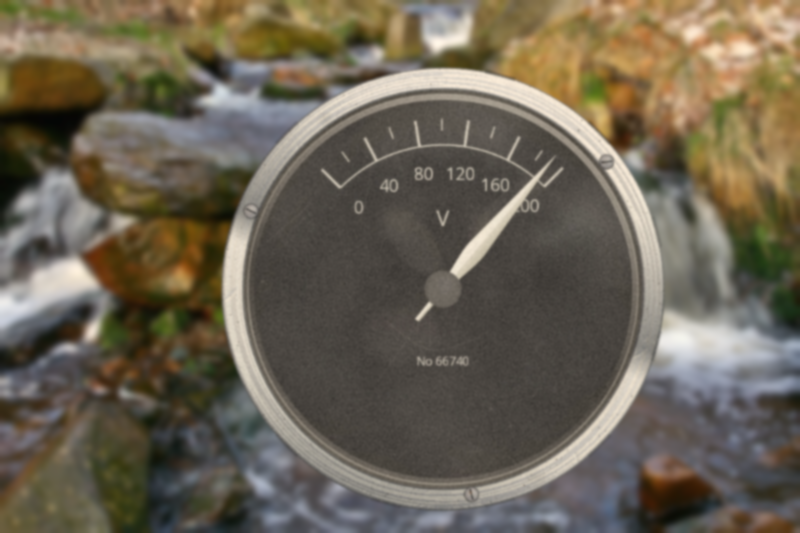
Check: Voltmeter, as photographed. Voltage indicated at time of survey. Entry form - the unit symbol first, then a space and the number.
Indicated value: V 190
